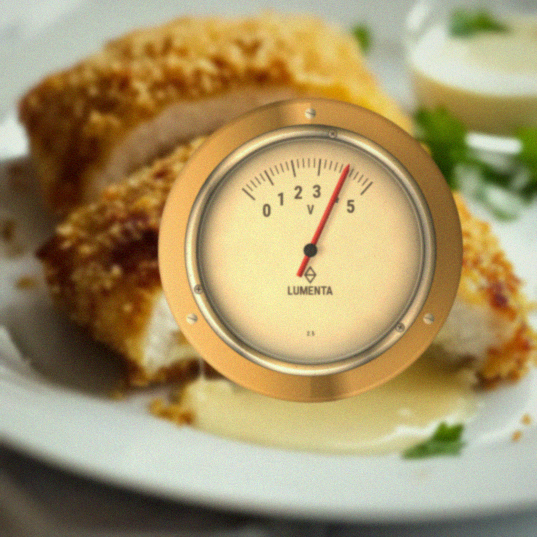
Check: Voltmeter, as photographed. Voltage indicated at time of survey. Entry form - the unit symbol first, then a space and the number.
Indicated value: V 4
